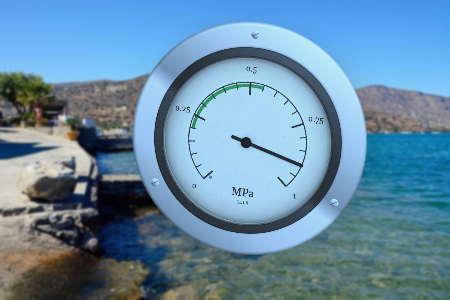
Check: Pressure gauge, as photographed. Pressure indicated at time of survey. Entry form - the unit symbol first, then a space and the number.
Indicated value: MPa 0.9
